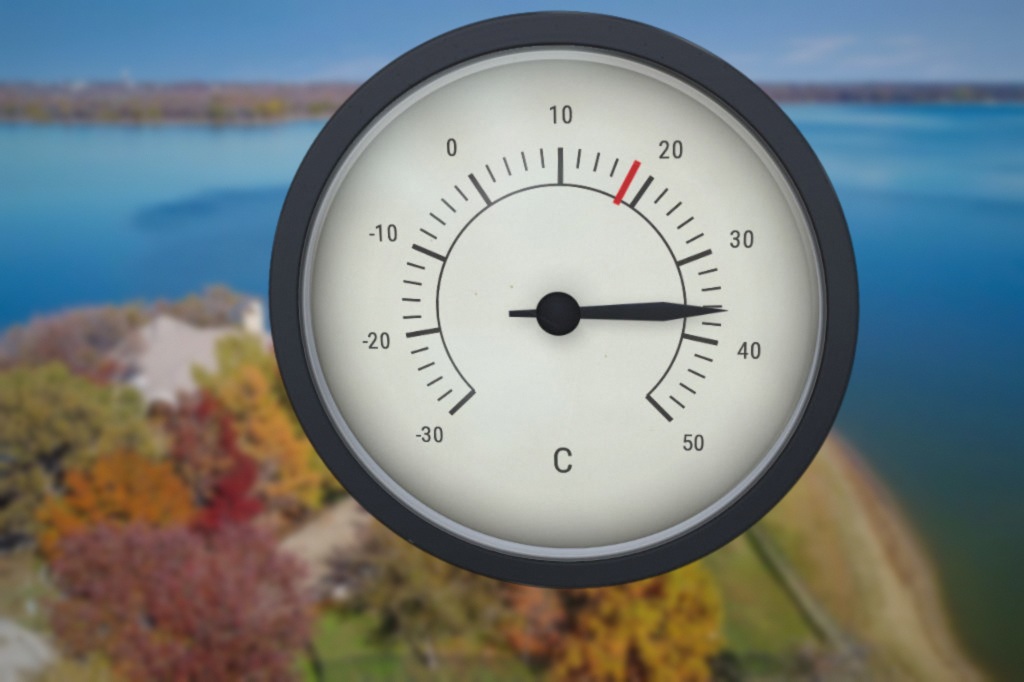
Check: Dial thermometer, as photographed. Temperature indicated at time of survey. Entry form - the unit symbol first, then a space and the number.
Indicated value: °C 36
